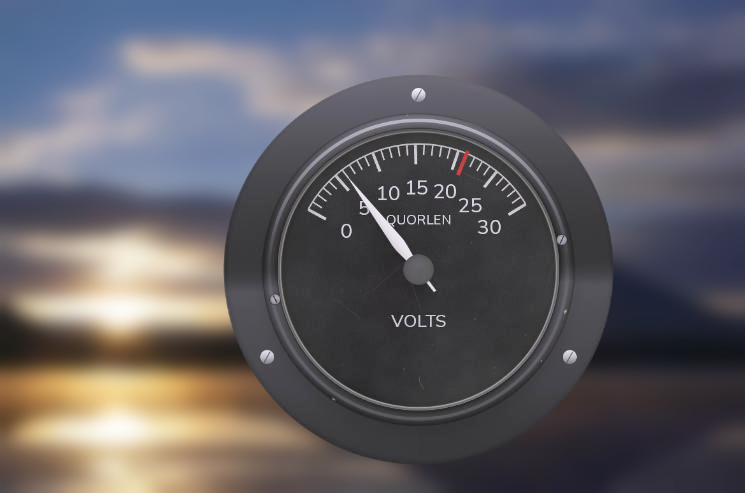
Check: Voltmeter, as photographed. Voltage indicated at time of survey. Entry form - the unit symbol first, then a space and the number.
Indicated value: V 6
